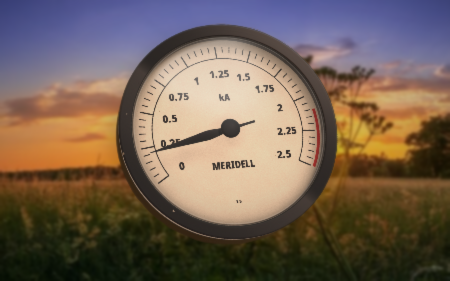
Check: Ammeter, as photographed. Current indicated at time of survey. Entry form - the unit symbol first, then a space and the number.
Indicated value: kA 0.2
